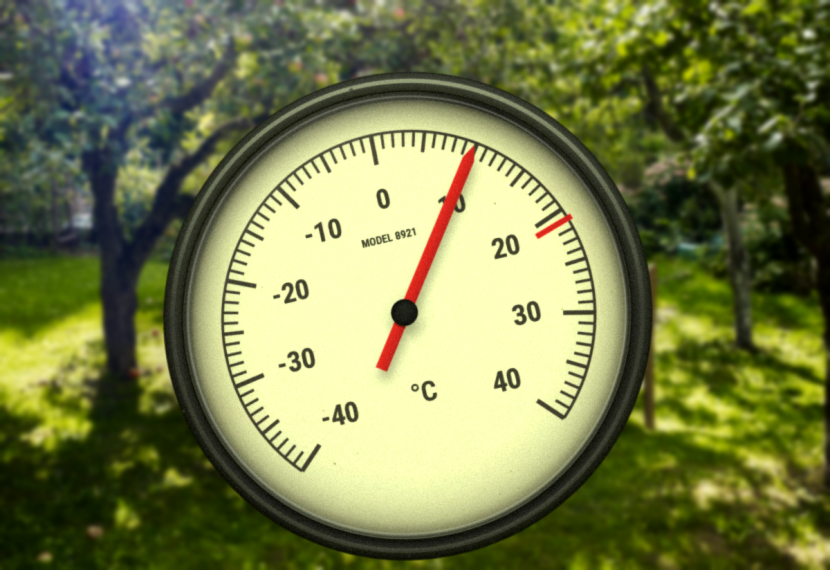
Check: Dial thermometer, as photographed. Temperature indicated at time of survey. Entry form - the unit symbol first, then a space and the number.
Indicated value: °C 10
